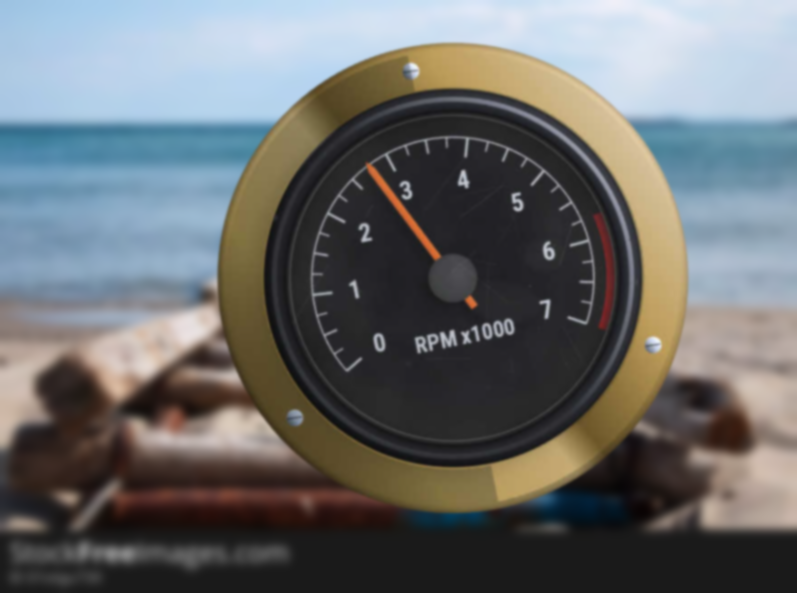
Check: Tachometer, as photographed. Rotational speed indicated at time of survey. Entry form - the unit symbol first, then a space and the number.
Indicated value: rpm 2750
